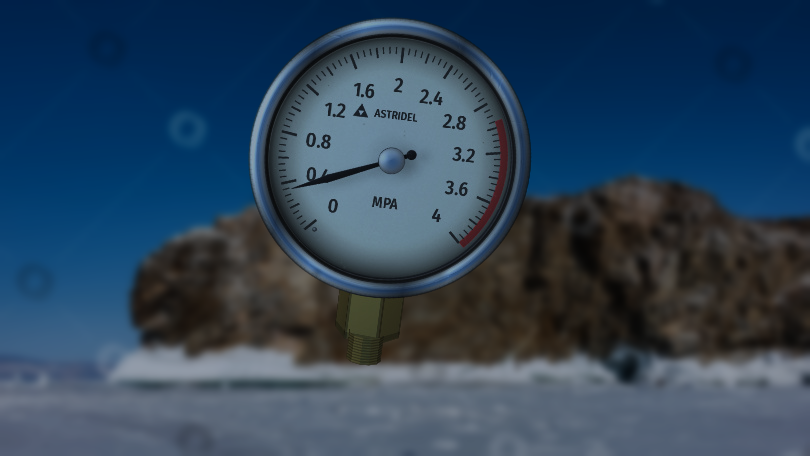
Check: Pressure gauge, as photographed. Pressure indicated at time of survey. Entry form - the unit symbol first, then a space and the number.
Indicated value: MPa 0.35
